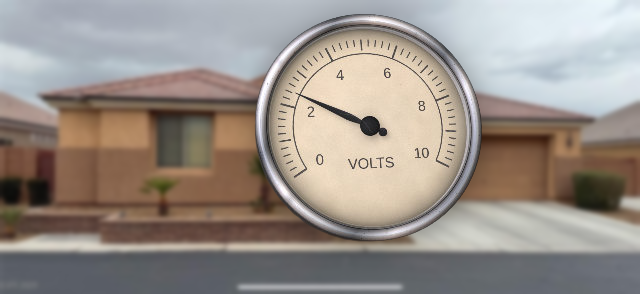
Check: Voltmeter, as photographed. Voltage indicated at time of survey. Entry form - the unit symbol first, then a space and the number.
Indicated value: V 2.4
